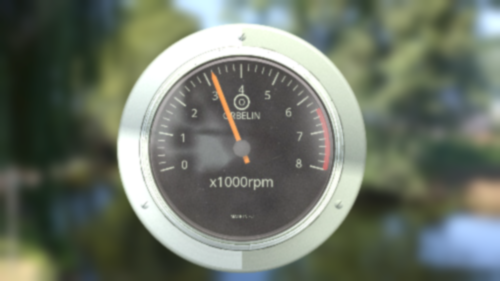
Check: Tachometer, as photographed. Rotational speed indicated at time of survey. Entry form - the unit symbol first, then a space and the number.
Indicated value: rpm 3200
